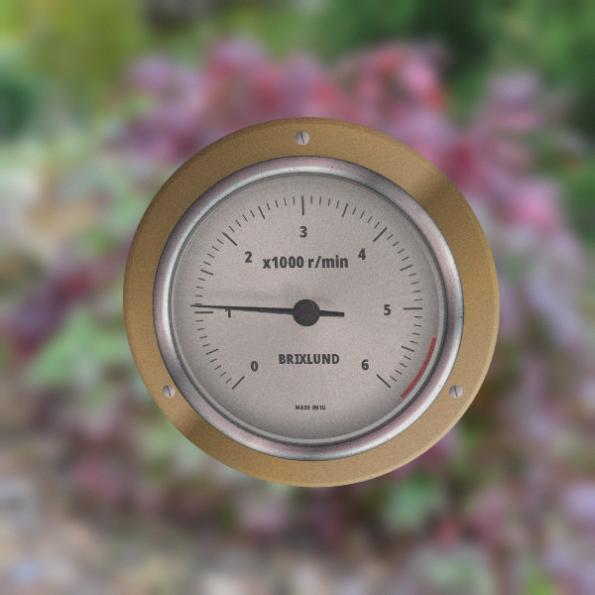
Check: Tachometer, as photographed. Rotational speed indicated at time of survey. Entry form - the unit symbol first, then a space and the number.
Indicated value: rpm 1100
